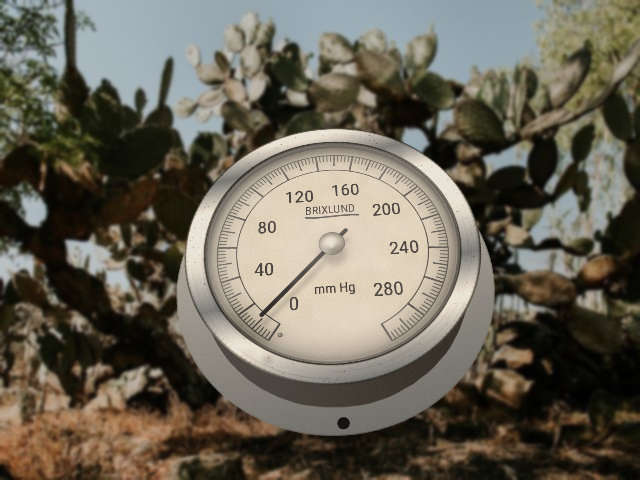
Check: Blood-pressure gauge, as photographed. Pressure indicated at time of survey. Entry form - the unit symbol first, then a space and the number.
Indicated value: mmHg 10
